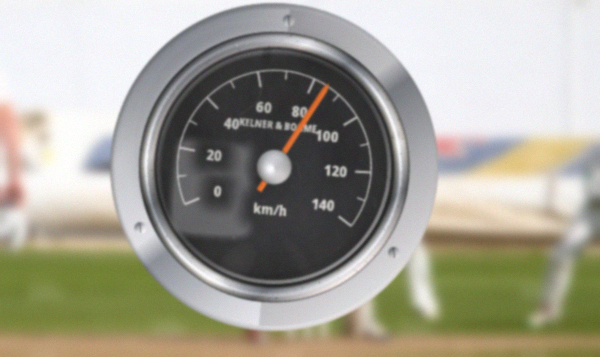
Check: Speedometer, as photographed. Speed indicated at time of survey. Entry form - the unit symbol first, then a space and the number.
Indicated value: km/h 85
